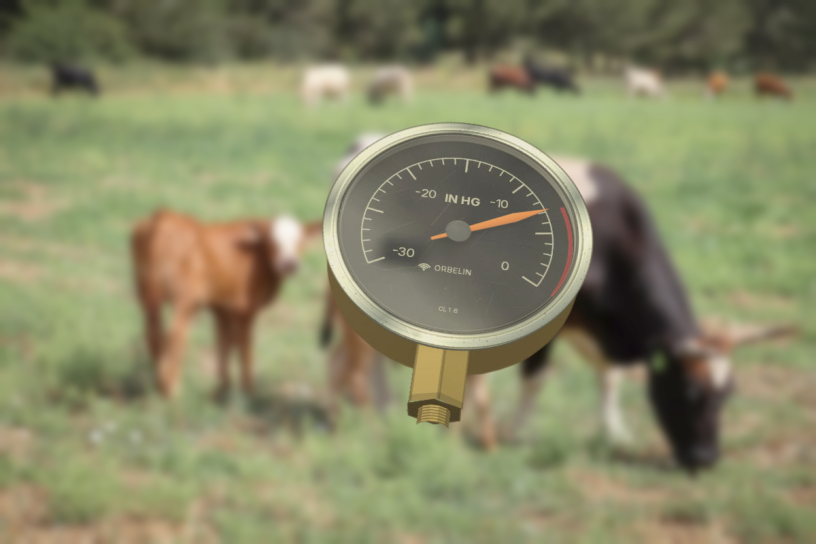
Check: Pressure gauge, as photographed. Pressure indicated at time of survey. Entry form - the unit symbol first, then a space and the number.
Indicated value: inHg -7
